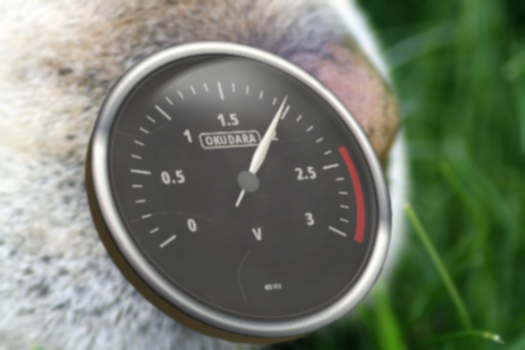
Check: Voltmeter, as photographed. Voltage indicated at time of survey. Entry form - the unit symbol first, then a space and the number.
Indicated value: V 1.95
